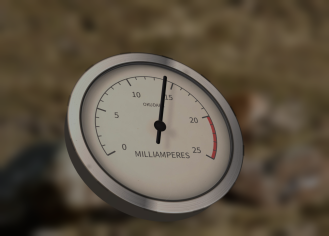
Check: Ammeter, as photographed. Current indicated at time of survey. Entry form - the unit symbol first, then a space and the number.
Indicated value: mA 14
